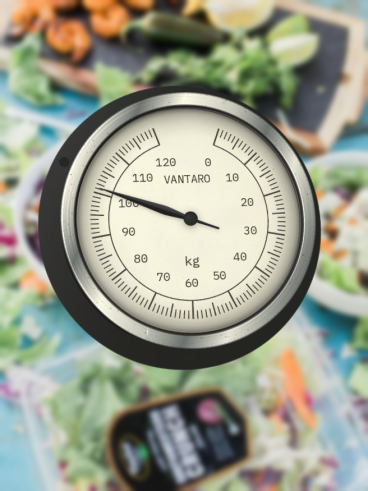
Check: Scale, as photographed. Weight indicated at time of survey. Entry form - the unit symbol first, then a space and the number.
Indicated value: kg 101
